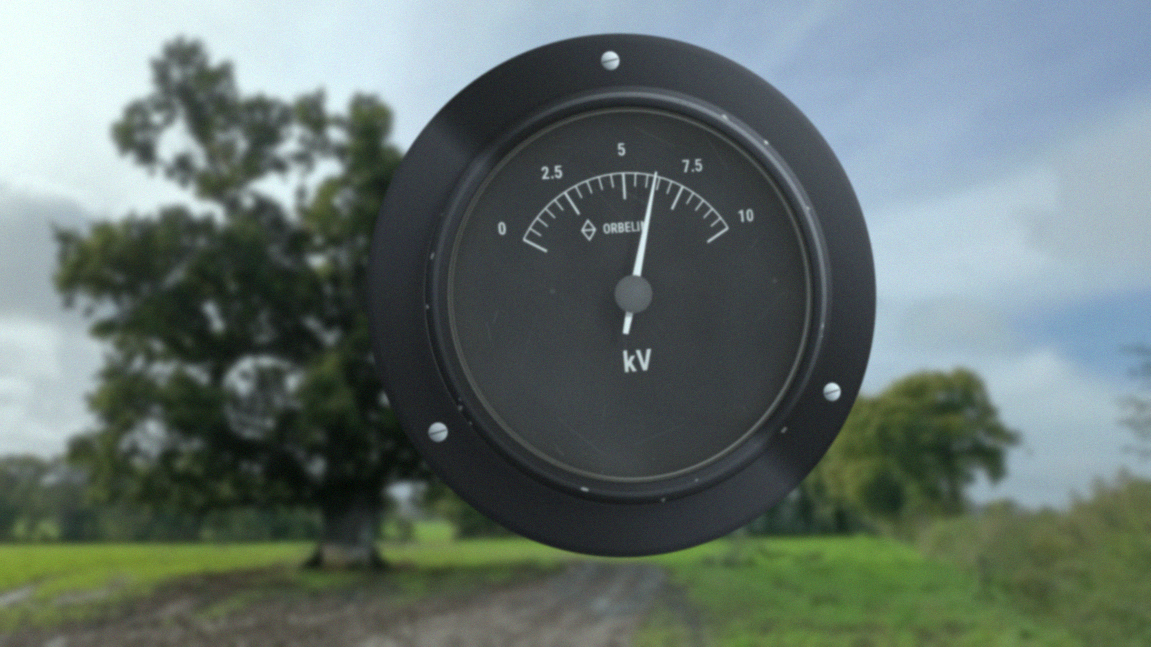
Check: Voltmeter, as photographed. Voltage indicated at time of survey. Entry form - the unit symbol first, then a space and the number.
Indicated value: kV 6.25
